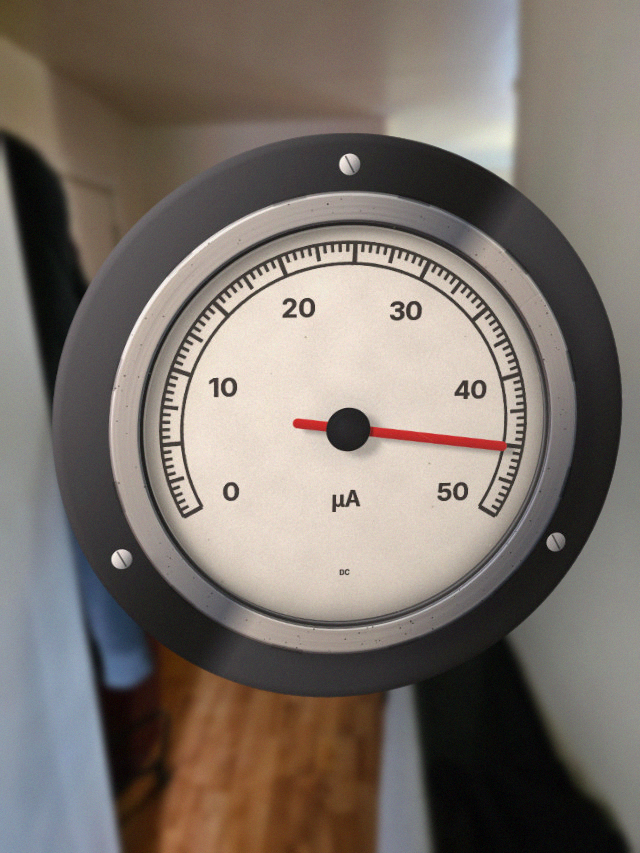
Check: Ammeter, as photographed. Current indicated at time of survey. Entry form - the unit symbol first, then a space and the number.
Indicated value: µA 45
